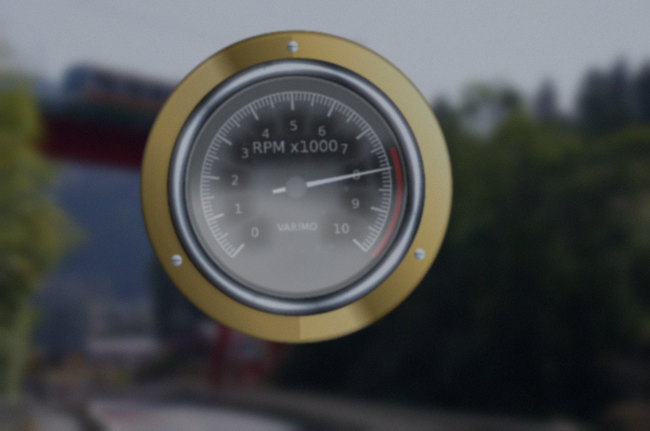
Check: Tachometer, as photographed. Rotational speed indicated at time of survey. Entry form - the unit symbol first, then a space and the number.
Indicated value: rpm 8000
